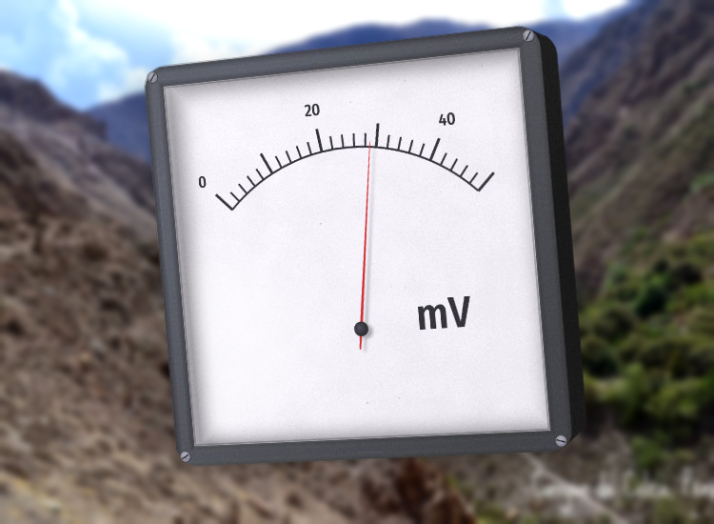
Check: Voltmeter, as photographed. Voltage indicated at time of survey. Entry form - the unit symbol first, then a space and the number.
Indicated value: mV 29
